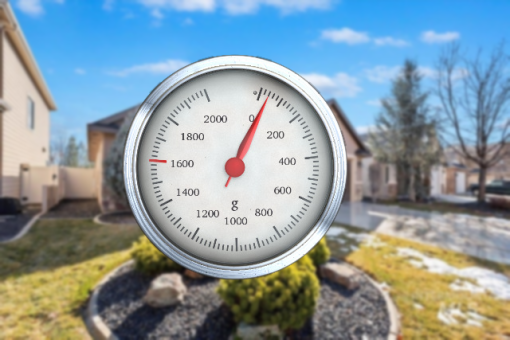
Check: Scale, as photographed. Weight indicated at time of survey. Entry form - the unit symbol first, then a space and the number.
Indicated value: g 40
